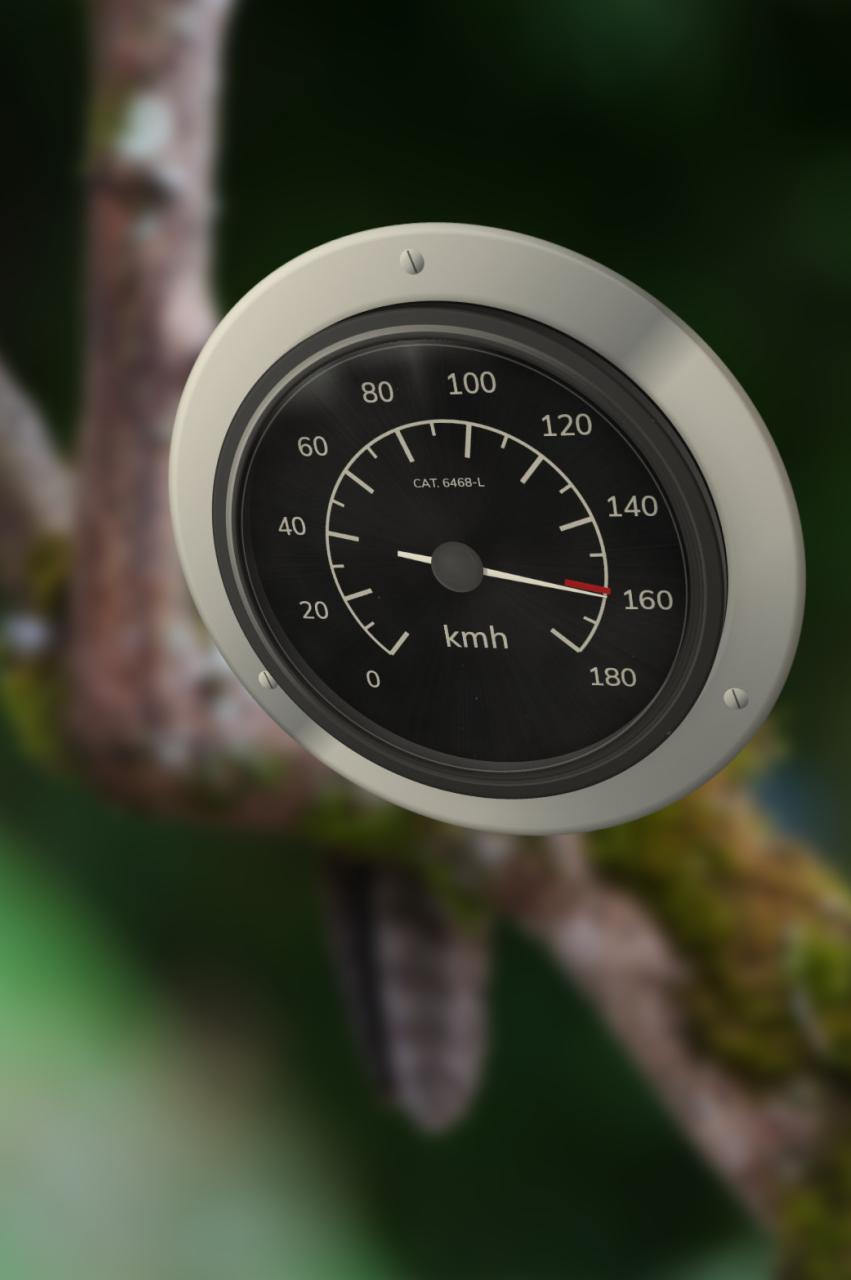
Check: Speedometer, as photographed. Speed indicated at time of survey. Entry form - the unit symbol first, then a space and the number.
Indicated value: km/h 160
